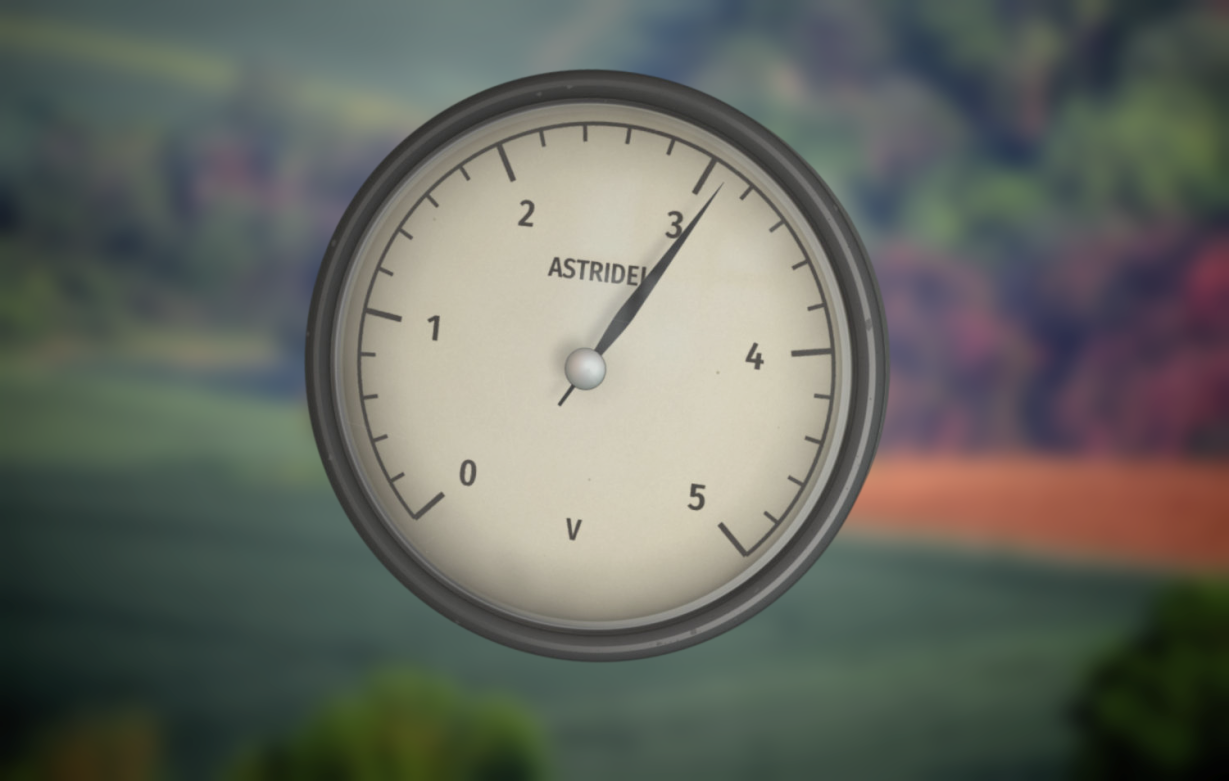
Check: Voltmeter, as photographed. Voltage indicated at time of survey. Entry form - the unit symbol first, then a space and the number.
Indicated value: V 3.1
